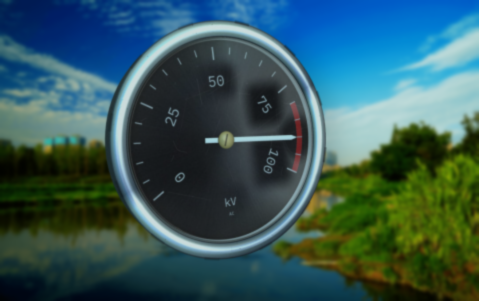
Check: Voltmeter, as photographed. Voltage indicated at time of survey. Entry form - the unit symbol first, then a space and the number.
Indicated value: kV 90
